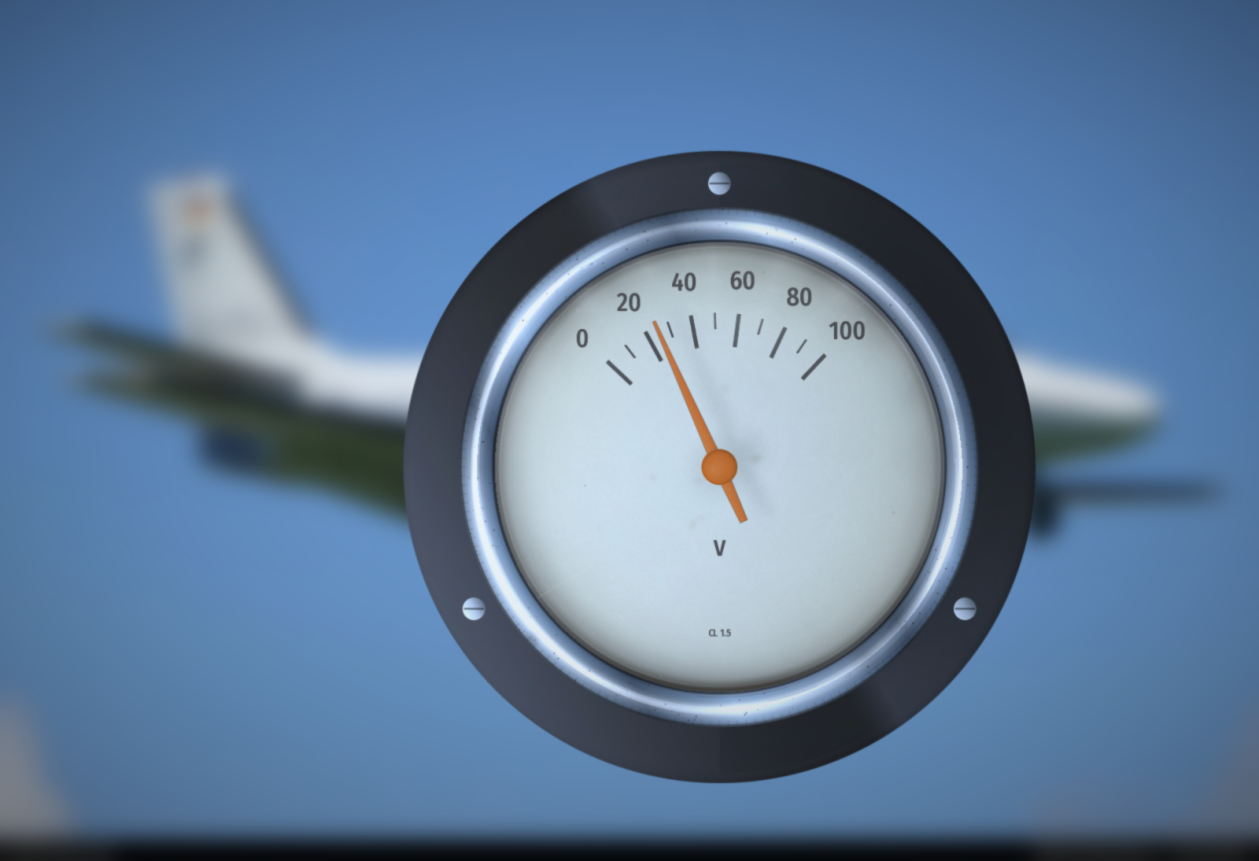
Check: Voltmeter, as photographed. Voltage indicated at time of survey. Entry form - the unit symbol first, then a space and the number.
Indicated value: V 25
